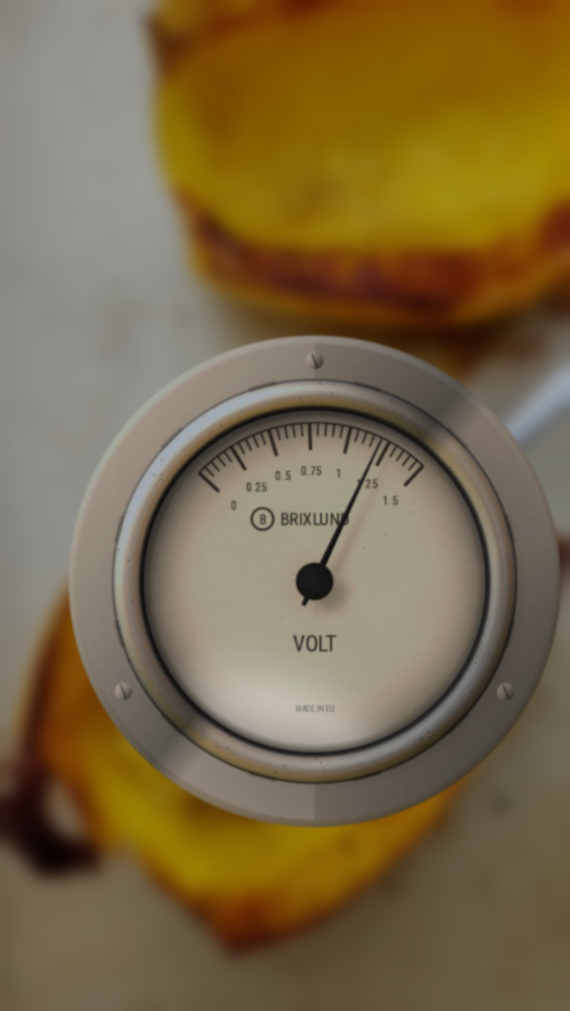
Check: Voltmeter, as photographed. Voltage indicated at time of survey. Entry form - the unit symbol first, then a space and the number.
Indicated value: V 1.2
